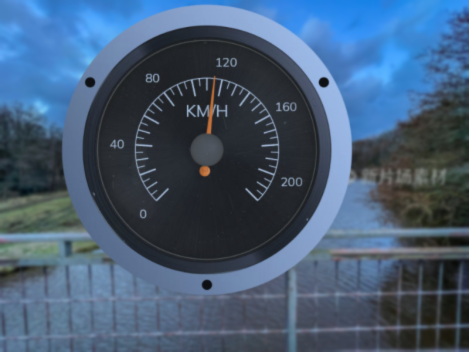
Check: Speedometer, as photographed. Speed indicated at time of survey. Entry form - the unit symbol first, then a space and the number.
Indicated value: km/h 115
